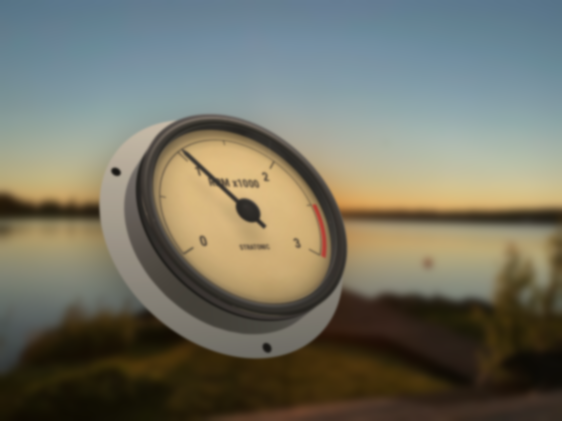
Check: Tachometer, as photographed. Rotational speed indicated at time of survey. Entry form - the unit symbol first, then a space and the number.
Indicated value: rpm 1000
